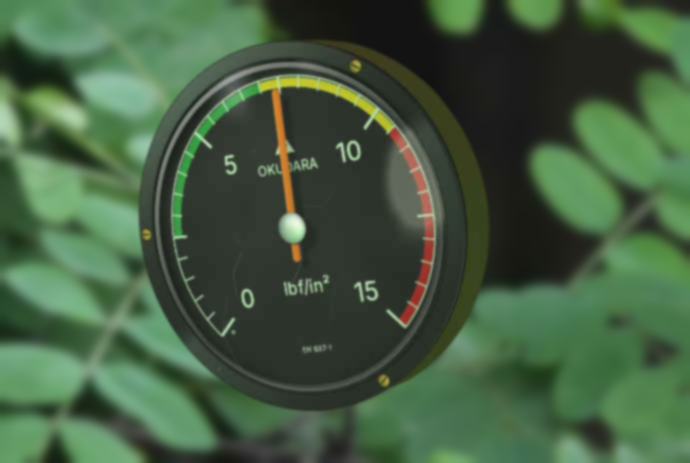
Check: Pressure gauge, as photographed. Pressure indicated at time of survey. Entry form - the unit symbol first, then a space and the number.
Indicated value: psi 7.5
